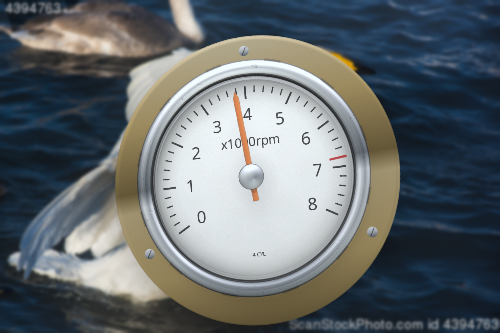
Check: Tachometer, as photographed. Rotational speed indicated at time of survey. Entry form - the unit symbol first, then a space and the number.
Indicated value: rpm 3800
